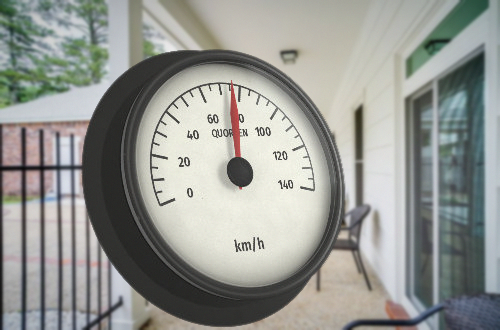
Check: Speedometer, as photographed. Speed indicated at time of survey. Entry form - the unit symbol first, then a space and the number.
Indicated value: km/h 75
